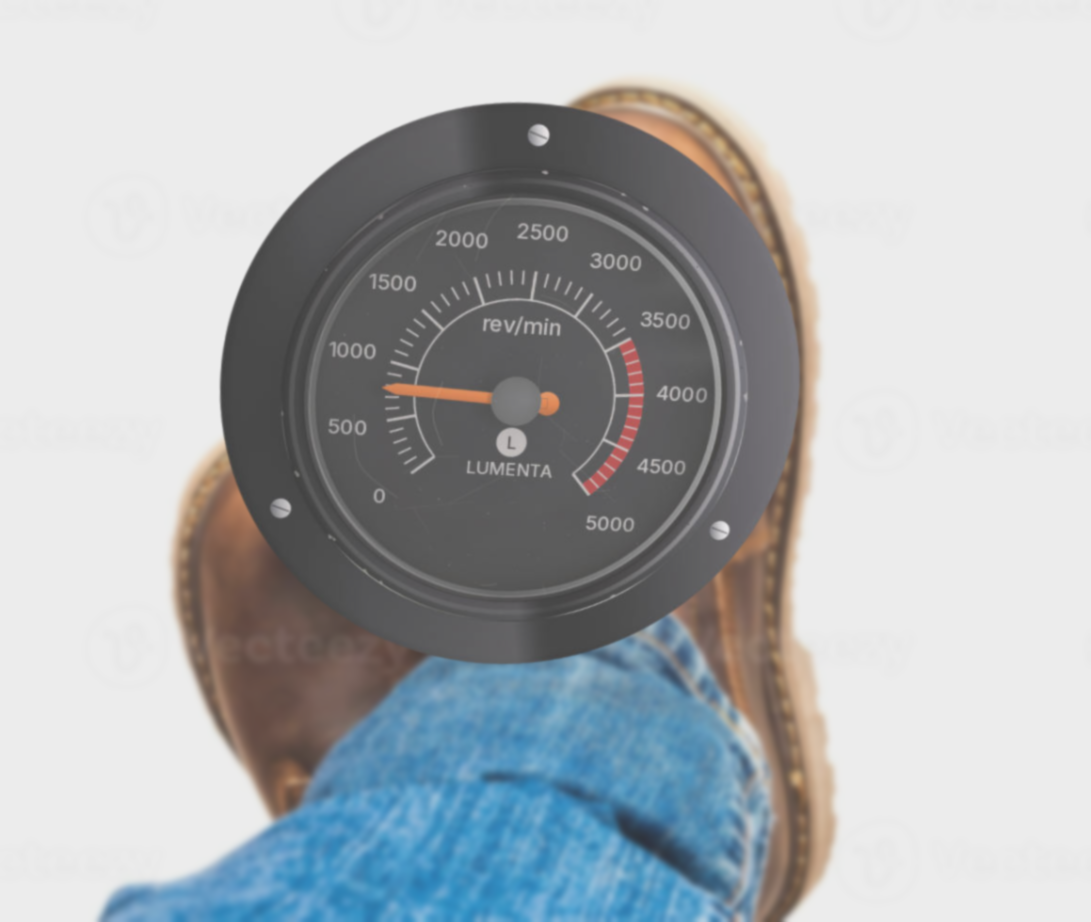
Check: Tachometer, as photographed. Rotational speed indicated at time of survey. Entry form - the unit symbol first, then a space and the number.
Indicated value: rpm 800
